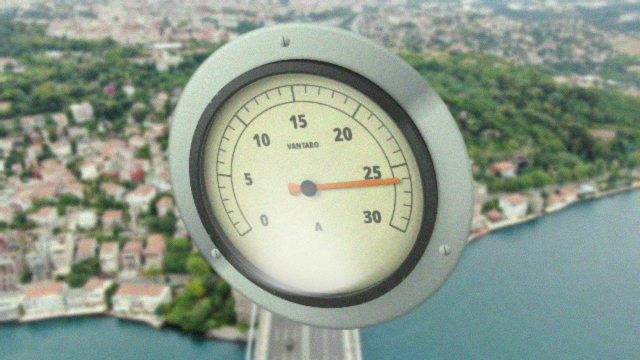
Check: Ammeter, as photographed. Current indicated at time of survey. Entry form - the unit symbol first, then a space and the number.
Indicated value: A 26
